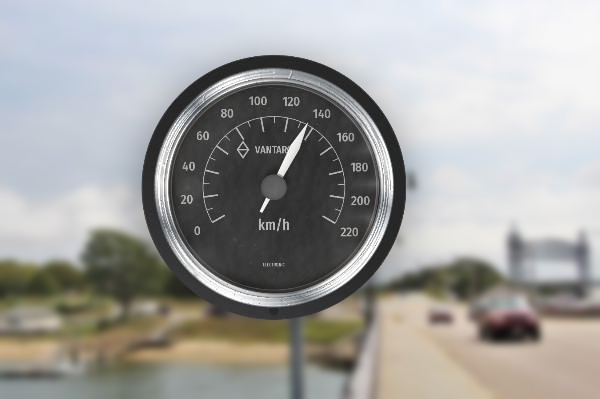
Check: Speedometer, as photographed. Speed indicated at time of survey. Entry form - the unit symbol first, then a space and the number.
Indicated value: km/h 135
